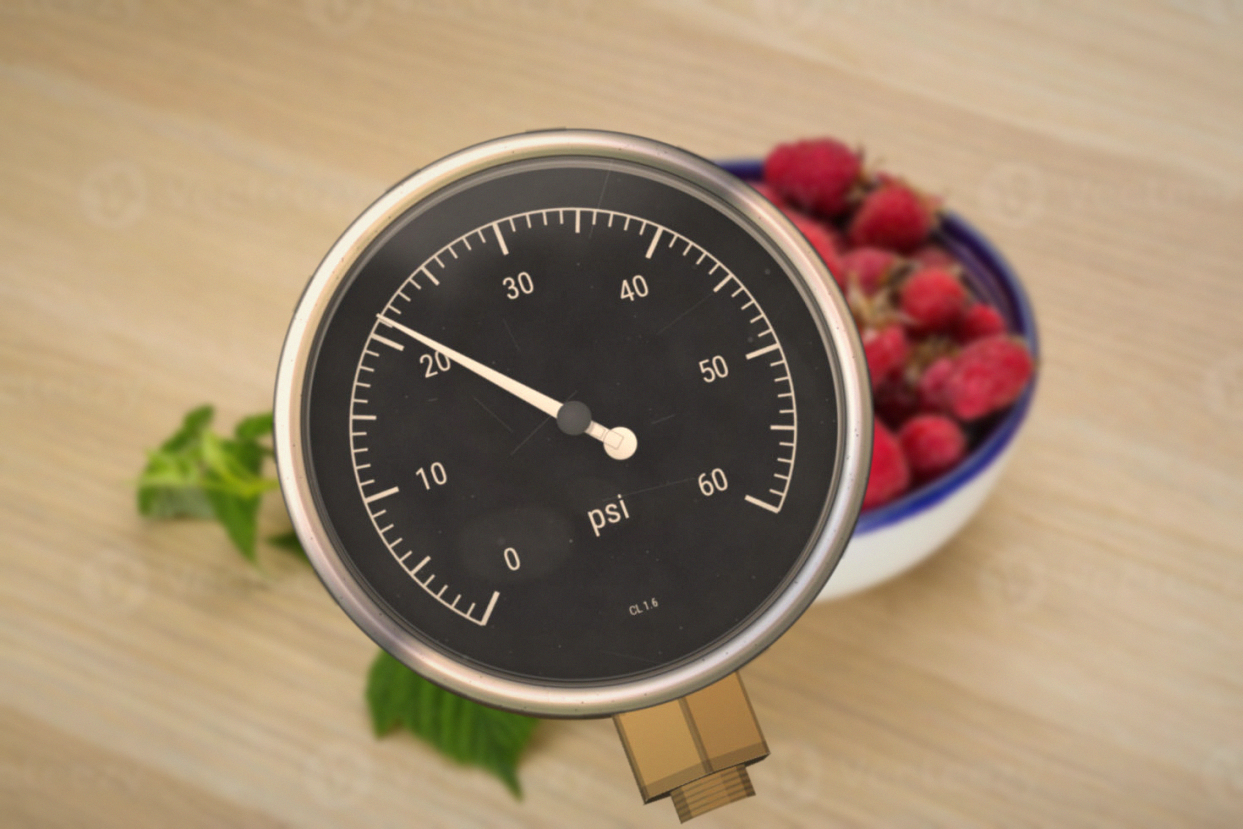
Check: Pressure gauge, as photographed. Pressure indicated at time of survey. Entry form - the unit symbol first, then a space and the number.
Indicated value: psi 21
